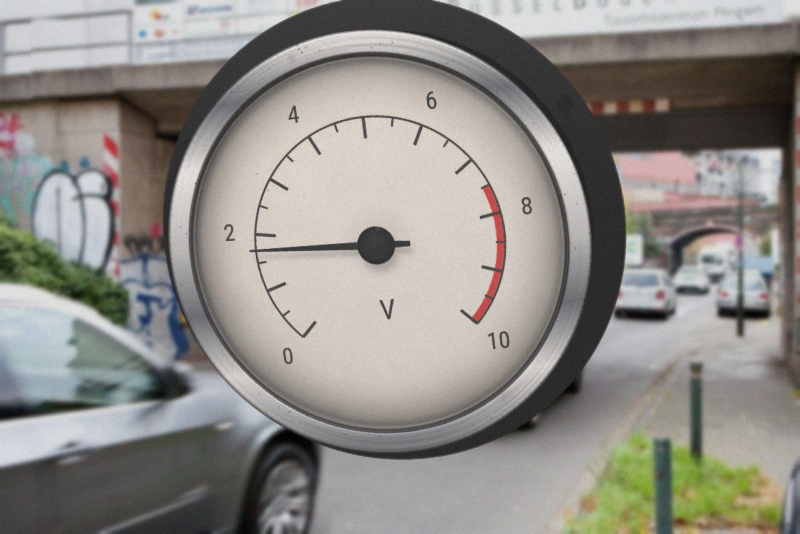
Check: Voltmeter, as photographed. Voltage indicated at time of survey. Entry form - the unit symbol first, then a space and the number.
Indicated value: V 1.75
